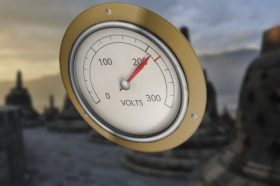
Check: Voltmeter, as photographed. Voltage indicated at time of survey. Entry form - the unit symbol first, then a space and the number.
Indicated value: V 210
